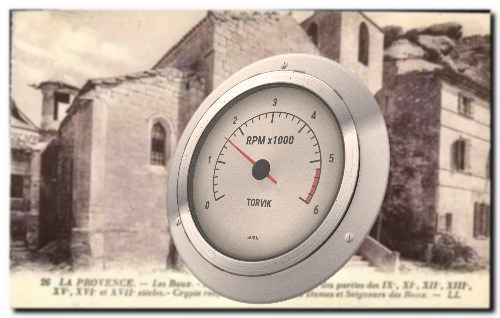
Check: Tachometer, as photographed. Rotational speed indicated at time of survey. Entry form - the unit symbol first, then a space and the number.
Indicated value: rpm 1600
